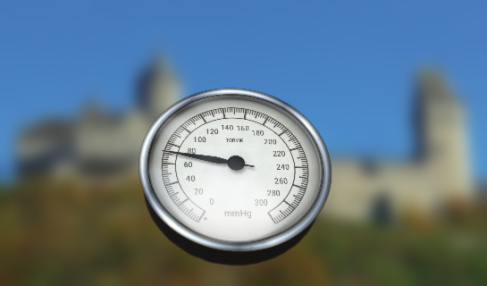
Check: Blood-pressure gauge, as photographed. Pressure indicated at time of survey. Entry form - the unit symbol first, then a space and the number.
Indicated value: mmHg 70
